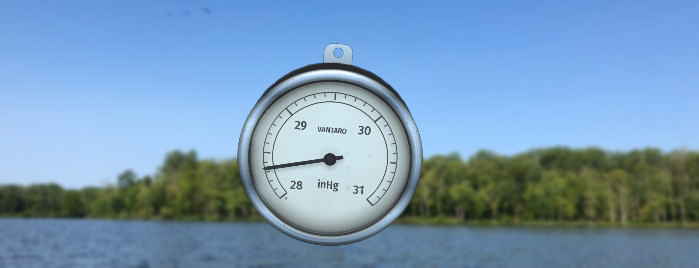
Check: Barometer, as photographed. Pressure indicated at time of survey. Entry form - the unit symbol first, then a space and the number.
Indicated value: inHg 28.35
